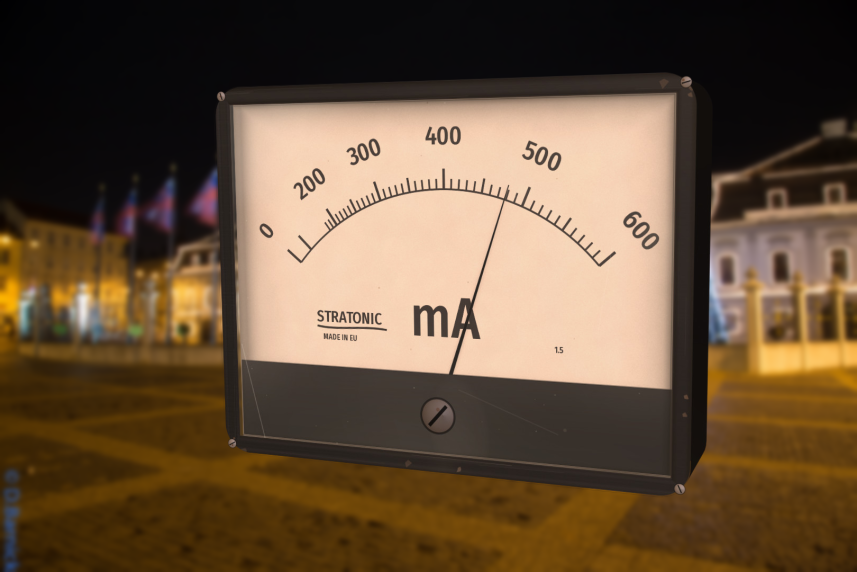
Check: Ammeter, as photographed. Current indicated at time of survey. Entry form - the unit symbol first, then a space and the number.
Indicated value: mA 480
